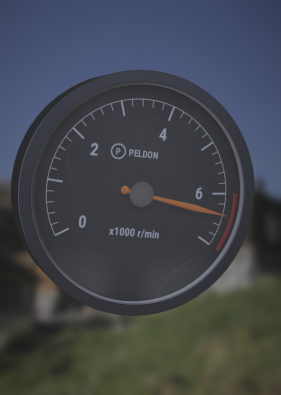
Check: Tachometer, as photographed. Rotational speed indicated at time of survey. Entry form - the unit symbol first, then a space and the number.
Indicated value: rpm 6400
